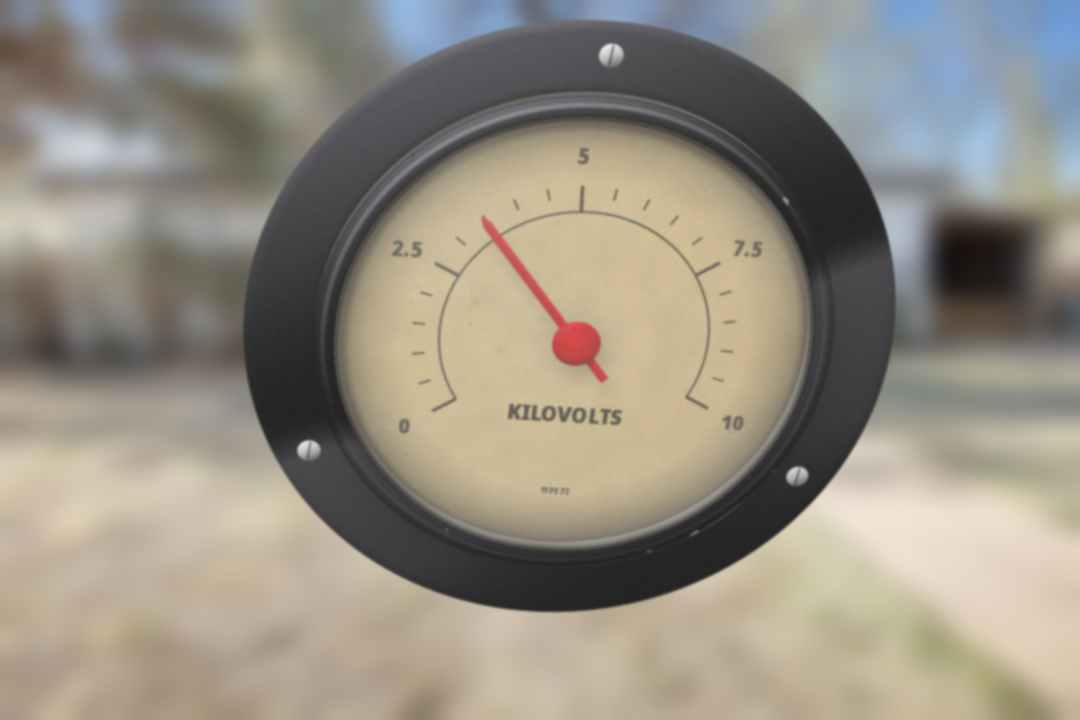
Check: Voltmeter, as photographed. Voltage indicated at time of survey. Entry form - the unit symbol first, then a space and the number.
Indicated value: kV 3.5
